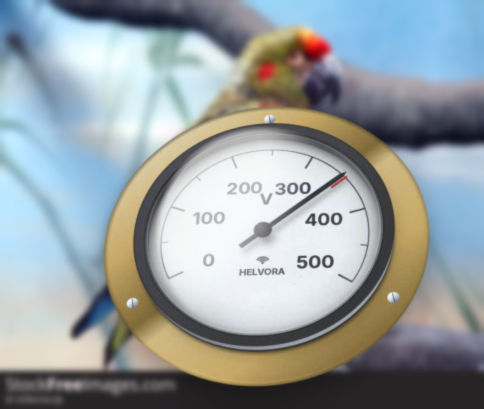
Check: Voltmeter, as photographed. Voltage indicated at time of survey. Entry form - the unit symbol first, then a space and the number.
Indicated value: V 350
